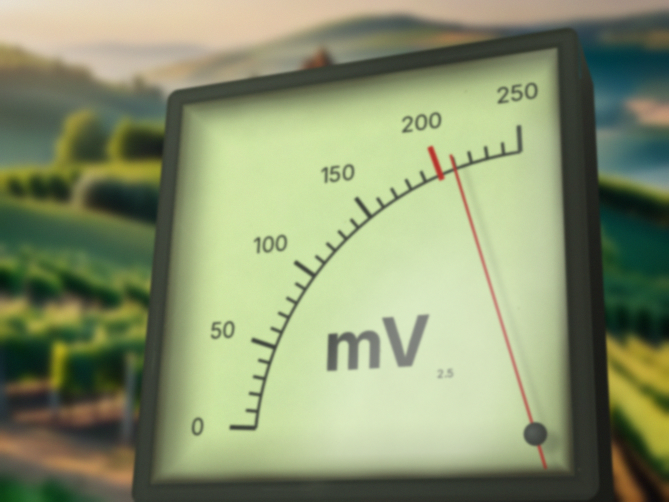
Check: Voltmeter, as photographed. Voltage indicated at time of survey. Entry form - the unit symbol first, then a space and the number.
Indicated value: mV 210
